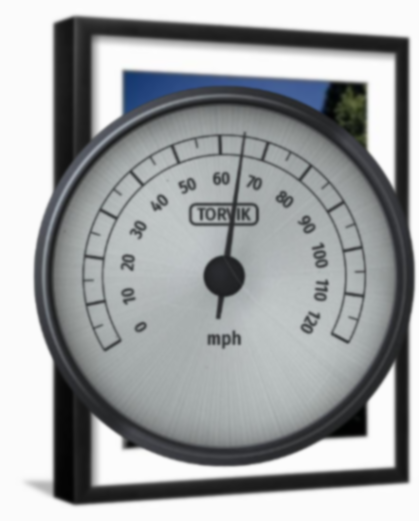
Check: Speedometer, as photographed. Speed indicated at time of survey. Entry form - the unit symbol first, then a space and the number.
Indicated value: mph 65
